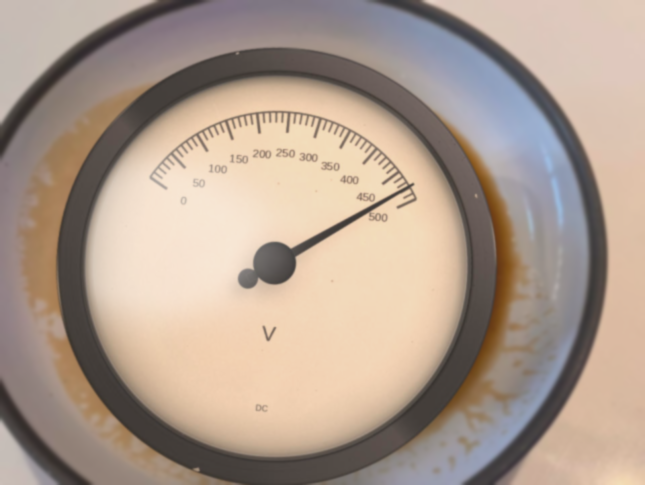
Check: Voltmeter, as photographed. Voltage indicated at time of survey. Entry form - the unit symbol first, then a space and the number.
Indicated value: V 480
